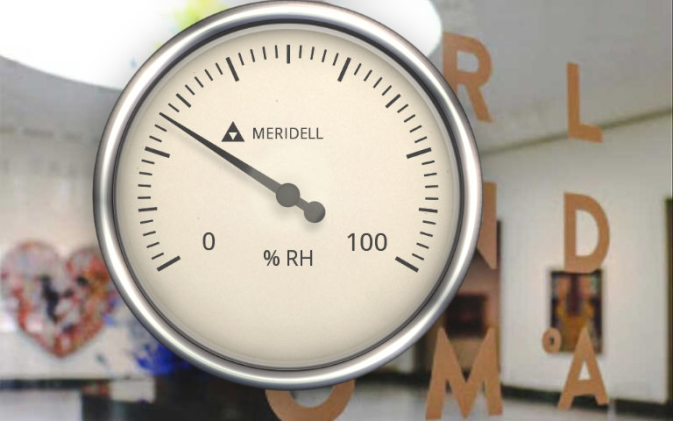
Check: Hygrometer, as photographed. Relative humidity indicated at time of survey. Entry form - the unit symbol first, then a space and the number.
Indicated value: % 26
